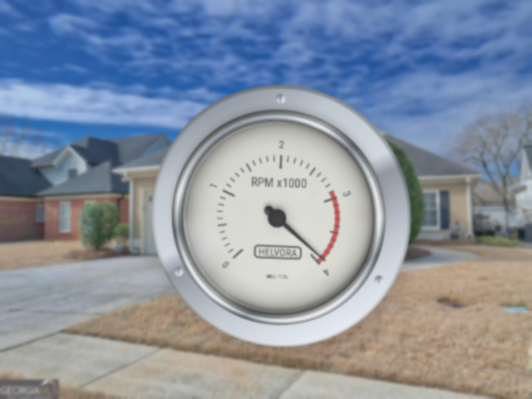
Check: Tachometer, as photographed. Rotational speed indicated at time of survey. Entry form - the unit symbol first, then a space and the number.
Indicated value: rpm 3900
